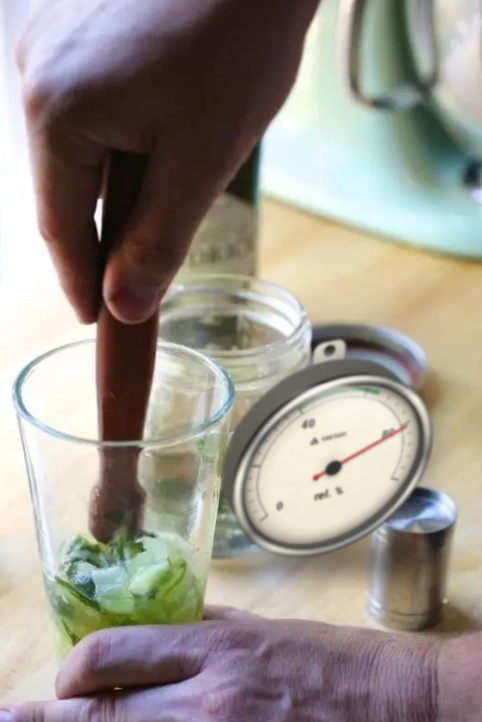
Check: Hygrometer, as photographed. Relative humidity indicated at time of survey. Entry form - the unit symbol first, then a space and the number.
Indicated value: % 80
